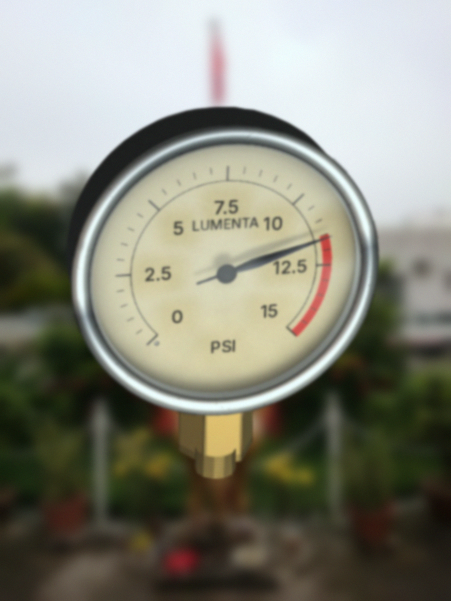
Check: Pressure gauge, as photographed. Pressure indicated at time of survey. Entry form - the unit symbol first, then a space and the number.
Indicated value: psi 11.5
